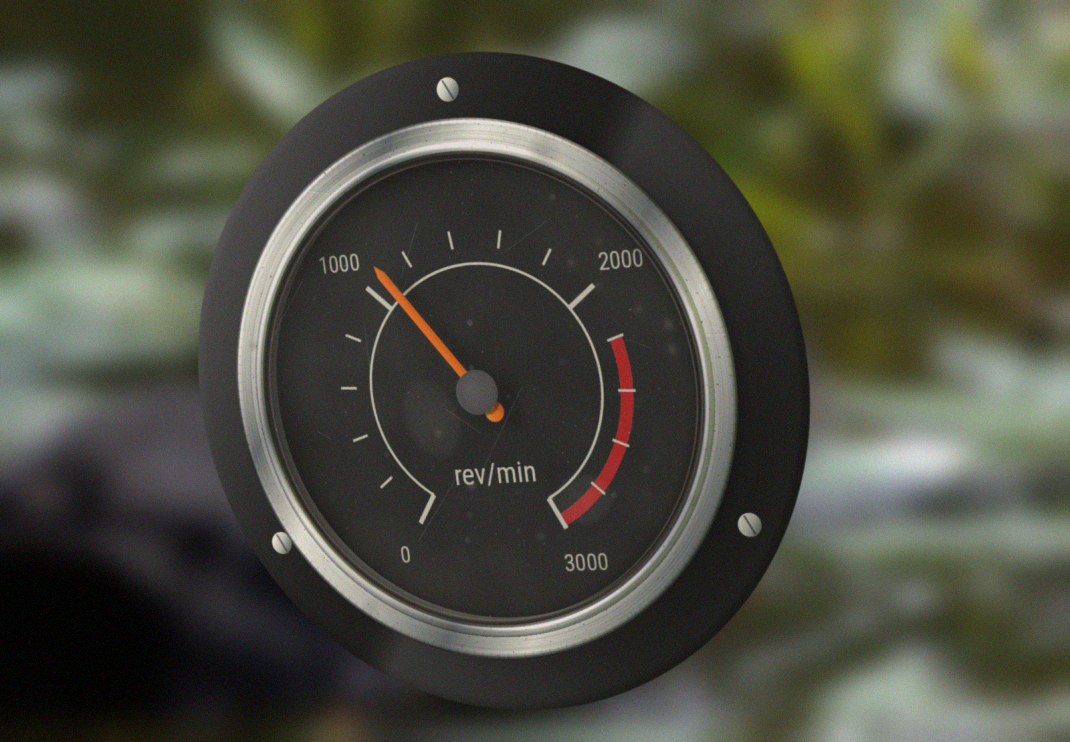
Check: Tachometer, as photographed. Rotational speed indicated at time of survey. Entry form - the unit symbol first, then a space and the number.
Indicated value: rpm 1100
